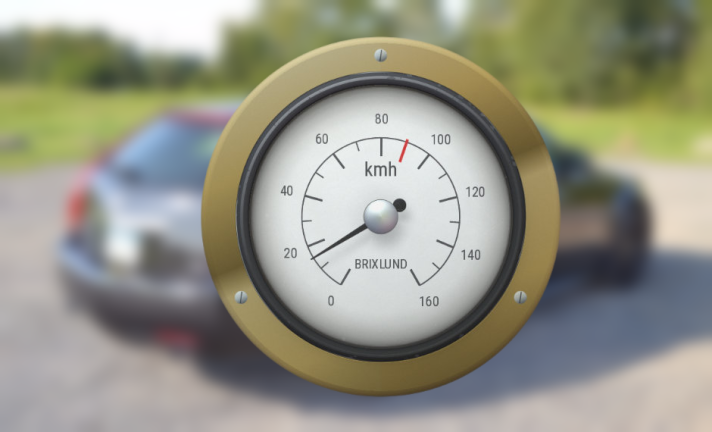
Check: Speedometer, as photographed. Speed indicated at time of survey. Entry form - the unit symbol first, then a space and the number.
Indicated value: km/h 15
